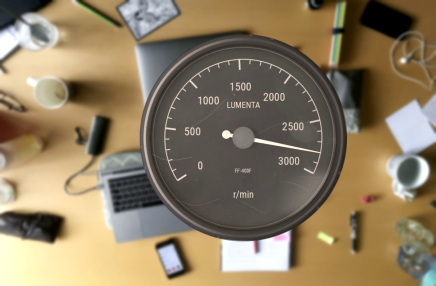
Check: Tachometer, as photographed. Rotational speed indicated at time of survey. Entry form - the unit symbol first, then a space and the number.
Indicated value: rpm 2800
